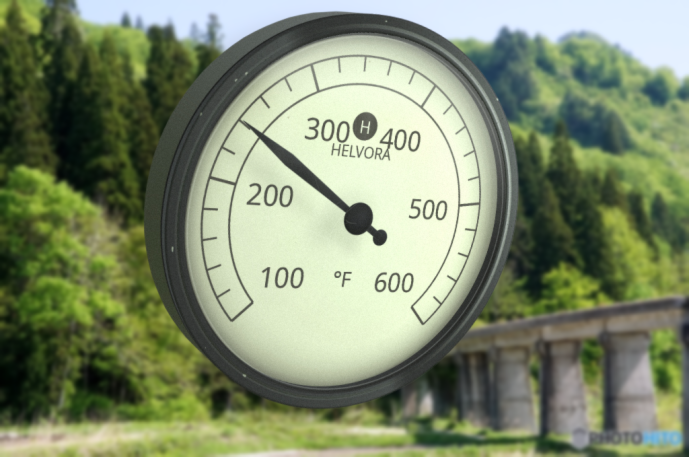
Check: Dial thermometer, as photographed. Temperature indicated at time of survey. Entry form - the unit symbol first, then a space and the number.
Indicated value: °F 240
